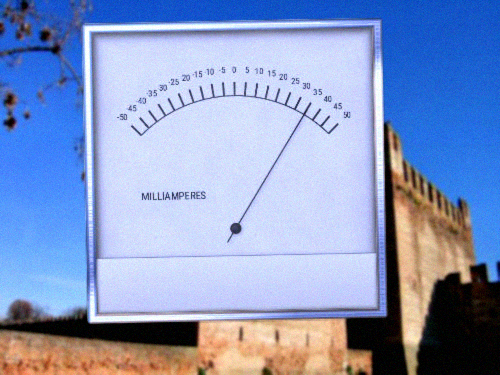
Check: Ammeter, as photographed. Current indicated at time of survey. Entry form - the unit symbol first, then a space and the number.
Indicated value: mA 35
